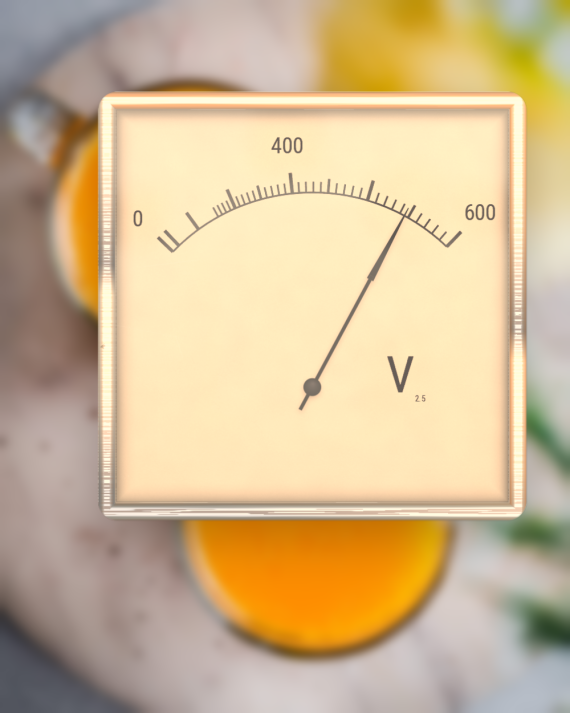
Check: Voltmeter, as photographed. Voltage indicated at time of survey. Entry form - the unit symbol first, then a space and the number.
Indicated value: V 545
